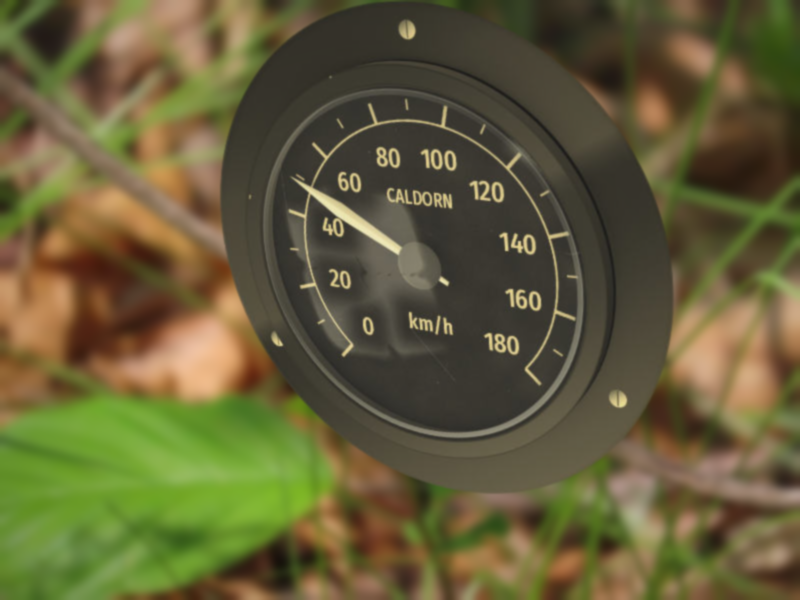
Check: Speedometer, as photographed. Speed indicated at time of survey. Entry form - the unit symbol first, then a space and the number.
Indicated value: km/h 50
